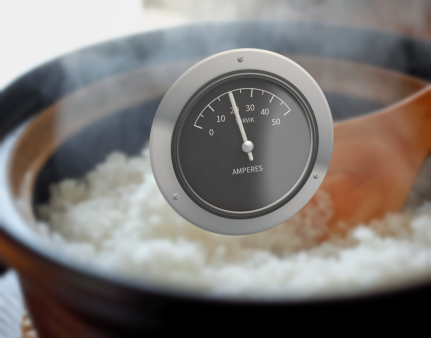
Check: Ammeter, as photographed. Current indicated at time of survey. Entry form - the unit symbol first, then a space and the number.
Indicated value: A 20
